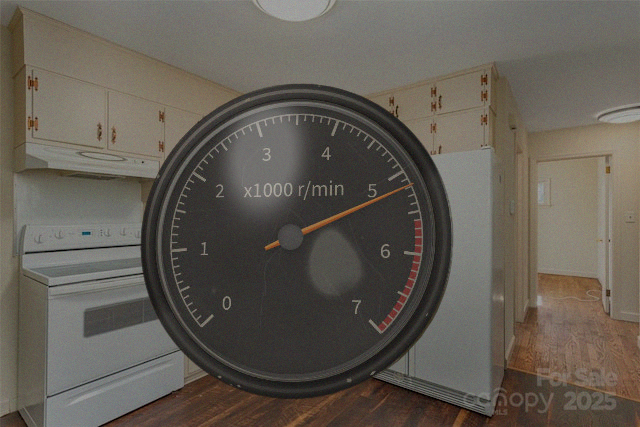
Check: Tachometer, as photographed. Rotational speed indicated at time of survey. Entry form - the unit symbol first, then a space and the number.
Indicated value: rpm 5200
